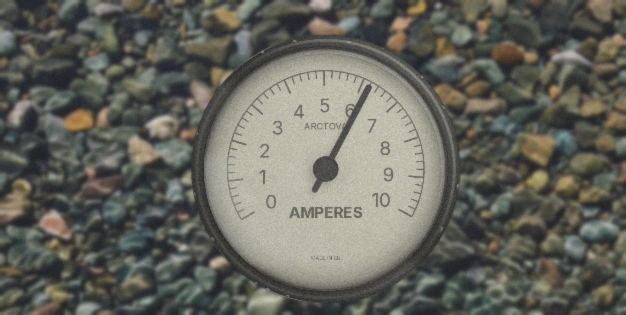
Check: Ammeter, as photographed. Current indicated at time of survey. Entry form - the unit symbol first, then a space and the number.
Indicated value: A 6.2
